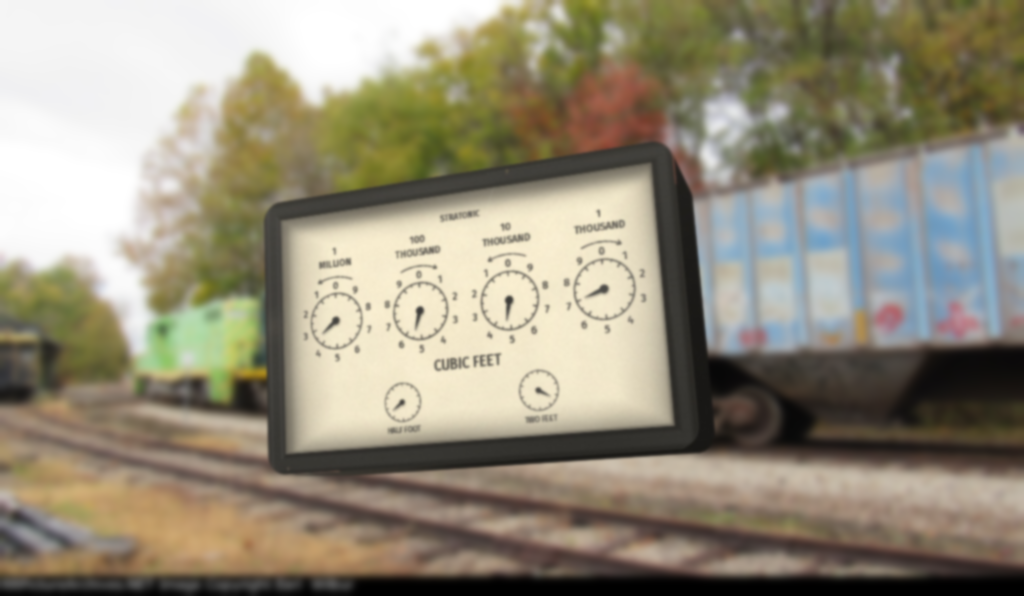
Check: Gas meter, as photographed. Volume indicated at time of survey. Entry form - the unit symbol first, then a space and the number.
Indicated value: ft³ 354700
